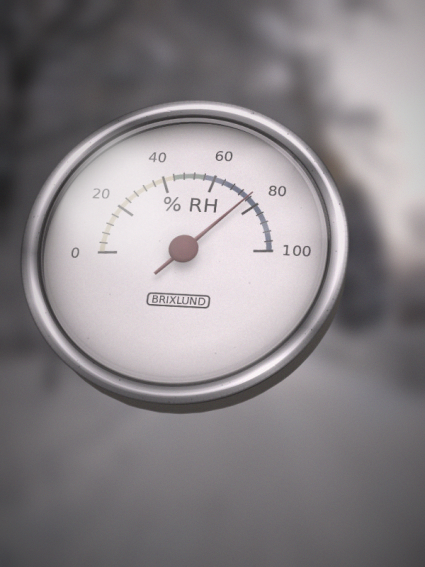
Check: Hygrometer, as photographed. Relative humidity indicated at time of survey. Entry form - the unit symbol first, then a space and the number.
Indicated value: % 76
